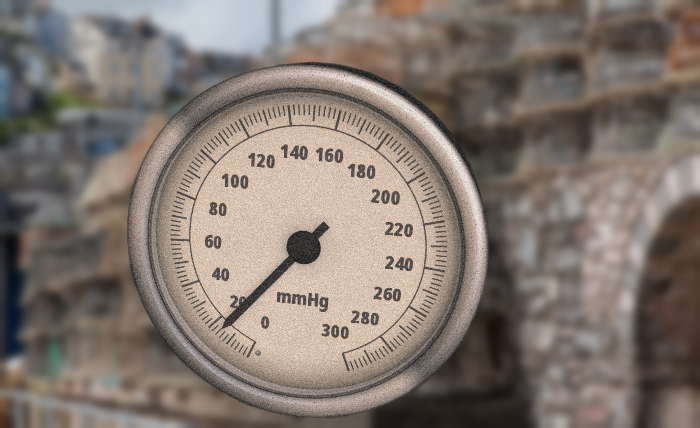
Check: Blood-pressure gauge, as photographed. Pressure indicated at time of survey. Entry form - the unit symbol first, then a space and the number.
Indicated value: mmHg 16
